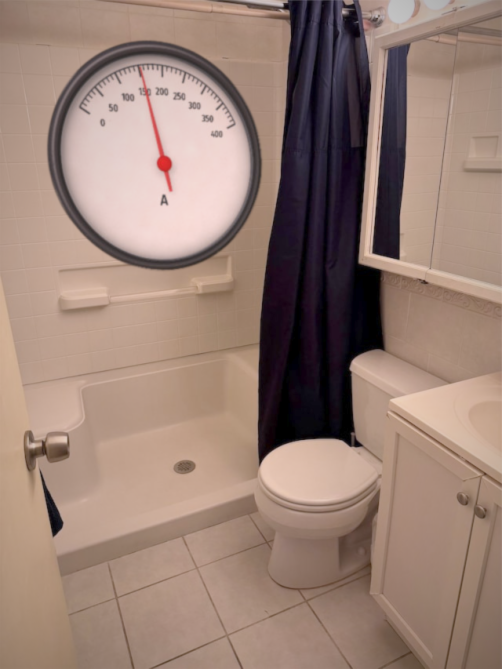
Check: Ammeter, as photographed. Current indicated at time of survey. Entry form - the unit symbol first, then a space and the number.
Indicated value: A 150
